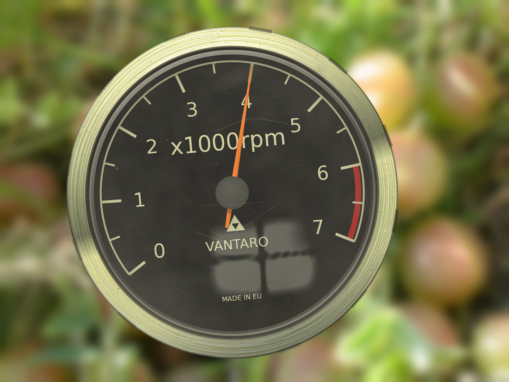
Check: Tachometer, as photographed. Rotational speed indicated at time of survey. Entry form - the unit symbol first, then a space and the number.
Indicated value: rpm 4000
